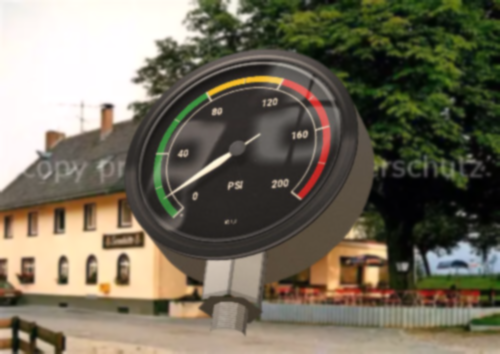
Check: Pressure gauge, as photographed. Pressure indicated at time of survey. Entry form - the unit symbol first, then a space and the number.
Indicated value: psi 10
